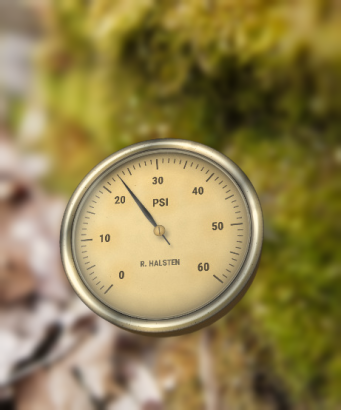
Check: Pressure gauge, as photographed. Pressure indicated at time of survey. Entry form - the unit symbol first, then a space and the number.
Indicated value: psi 23
